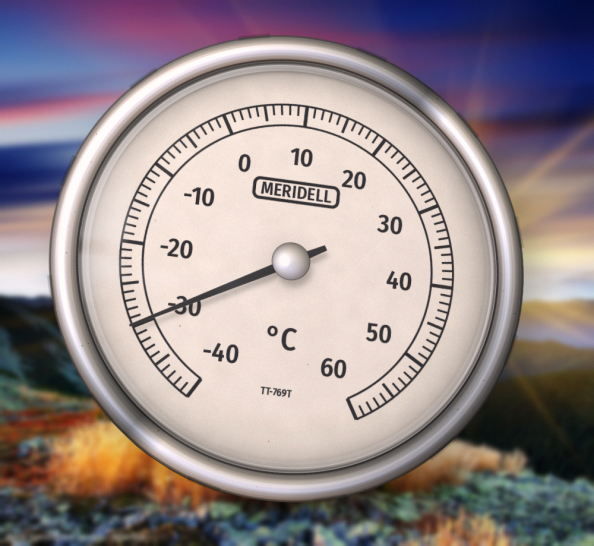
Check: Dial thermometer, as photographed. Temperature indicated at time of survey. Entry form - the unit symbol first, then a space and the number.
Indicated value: °C -30
